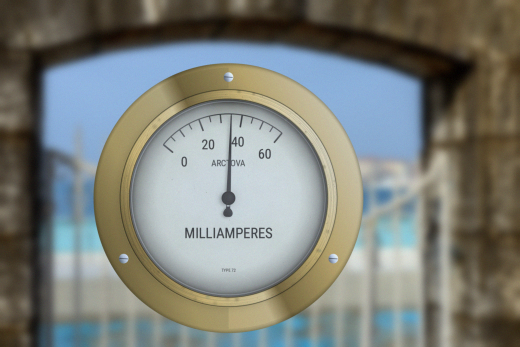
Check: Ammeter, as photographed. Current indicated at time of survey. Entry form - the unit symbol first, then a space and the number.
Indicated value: mA 35
